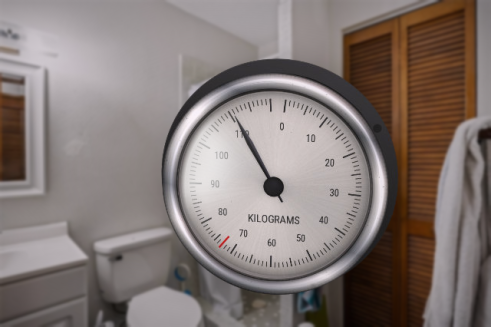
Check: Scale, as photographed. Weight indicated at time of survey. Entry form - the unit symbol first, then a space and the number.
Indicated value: kg 111
